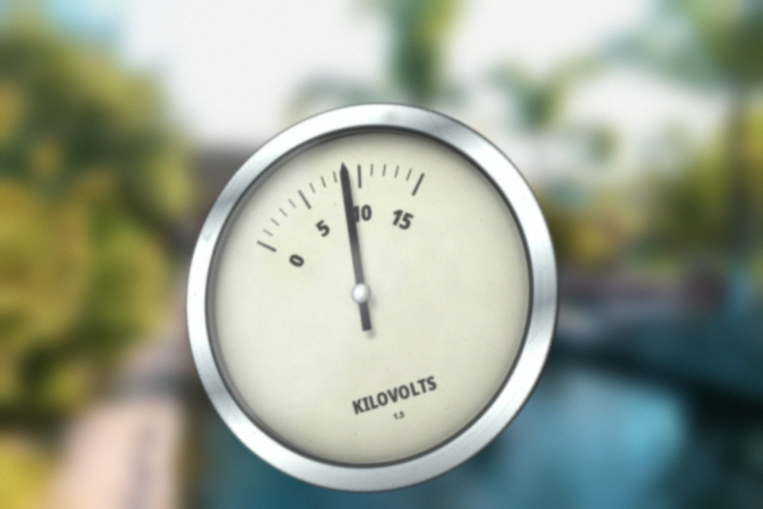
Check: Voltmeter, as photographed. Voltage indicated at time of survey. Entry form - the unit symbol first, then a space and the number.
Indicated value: kV 9
